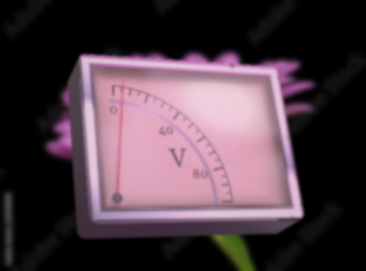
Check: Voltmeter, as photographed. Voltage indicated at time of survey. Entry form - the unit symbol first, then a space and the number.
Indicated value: V 5
